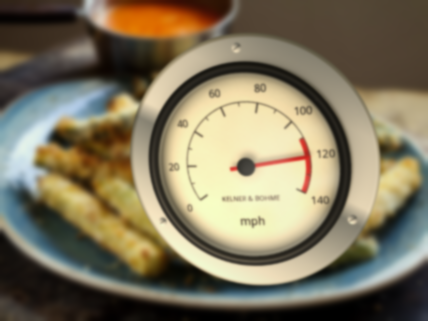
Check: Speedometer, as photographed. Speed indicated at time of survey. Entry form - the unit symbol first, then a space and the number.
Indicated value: mph 120
